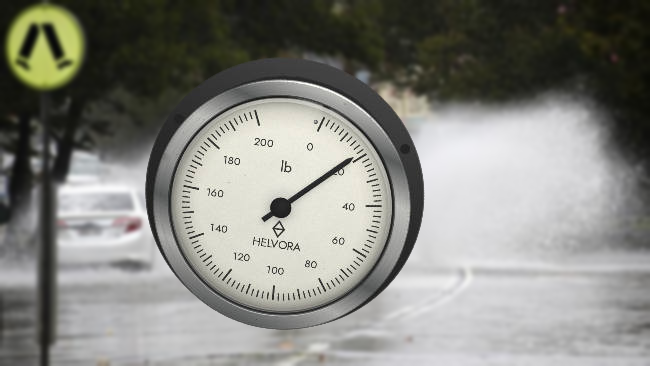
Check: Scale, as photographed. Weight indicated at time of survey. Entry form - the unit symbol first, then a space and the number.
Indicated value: lb 18
